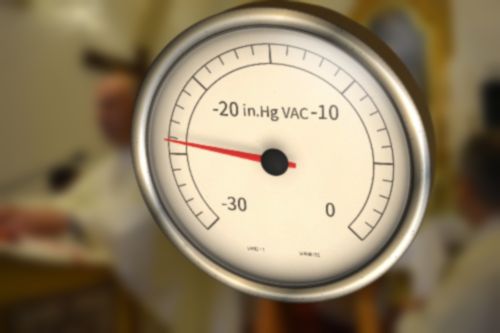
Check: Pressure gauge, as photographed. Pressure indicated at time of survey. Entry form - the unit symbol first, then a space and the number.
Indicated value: inHg -24
